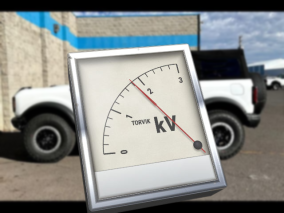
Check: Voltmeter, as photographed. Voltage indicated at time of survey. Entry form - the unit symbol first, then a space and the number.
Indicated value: kV 1.8
